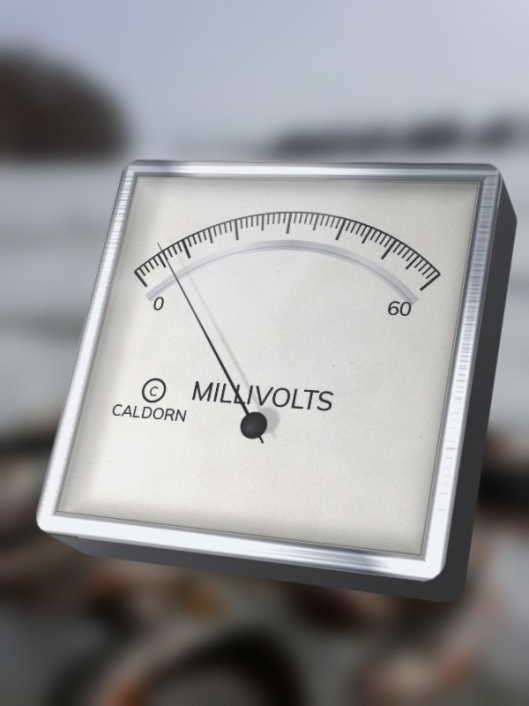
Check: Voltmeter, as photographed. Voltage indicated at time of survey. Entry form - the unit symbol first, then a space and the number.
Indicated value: mV 6
